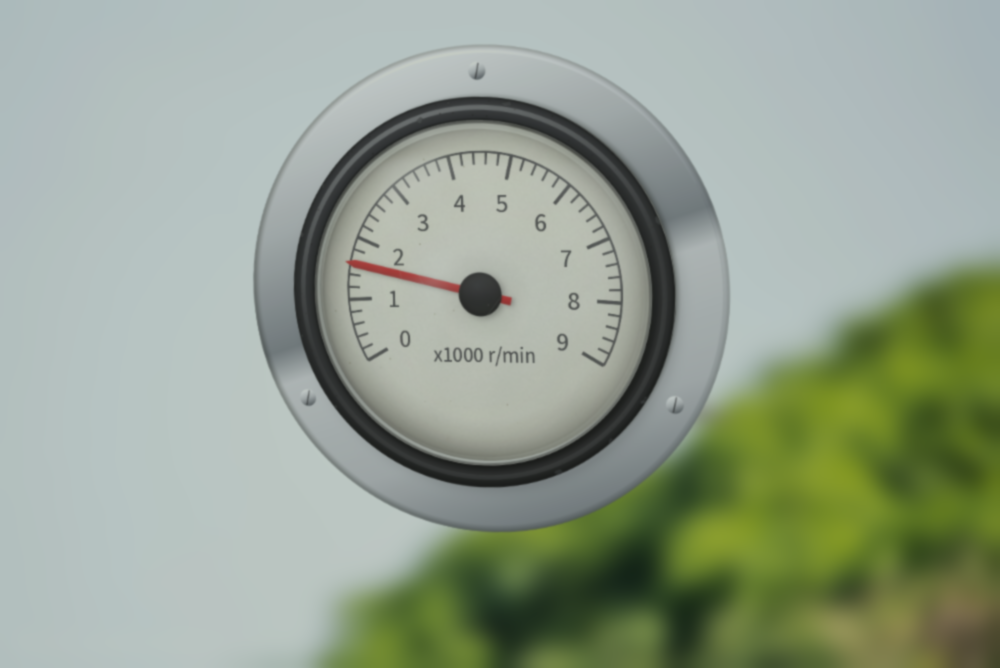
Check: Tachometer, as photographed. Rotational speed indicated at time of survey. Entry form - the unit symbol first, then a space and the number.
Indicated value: rpm 1600
